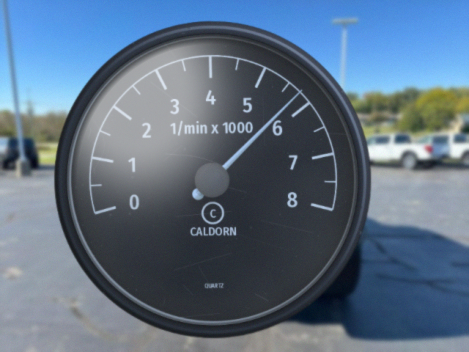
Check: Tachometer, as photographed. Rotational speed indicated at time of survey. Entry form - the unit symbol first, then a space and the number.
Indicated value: rpm 5750
